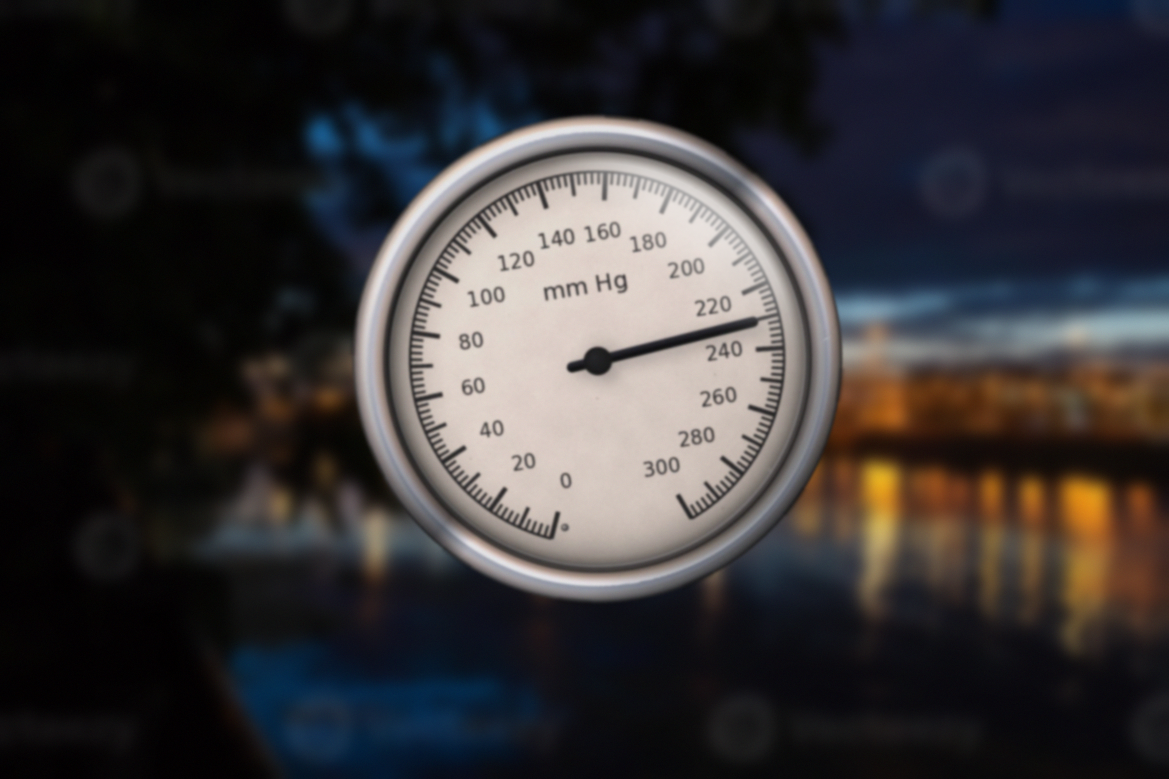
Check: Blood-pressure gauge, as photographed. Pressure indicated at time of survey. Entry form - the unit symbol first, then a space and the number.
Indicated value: mmHg 230
